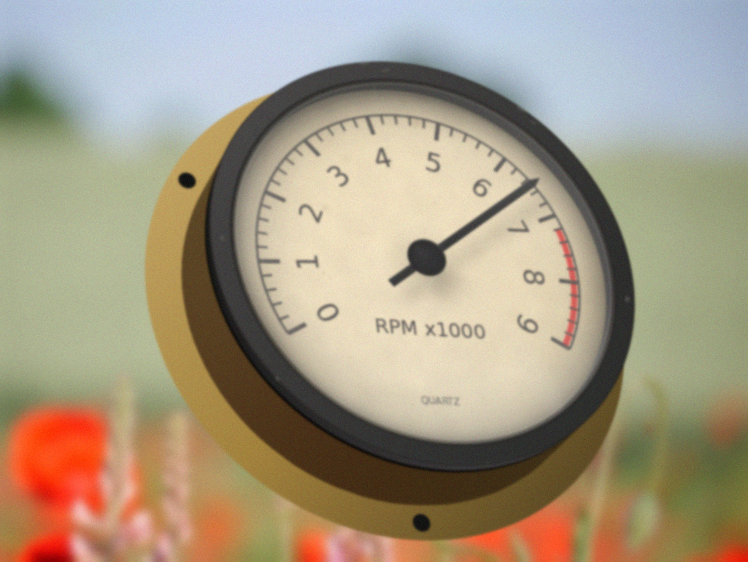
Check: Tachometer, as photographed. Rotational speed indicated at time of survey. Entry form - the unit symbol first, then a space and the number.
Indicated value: rpm 6500
